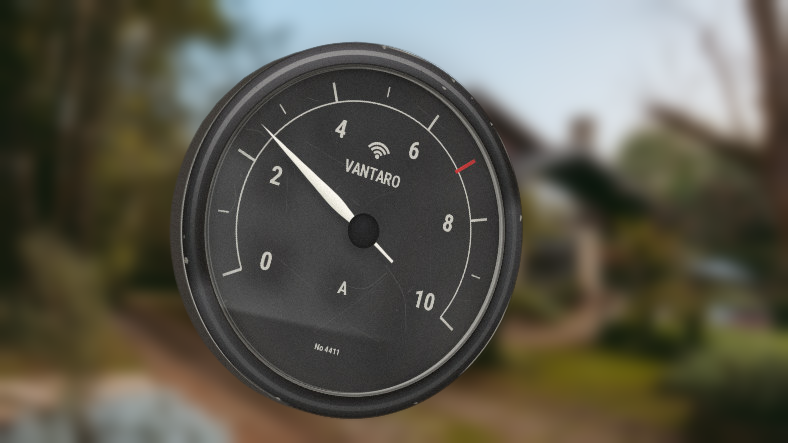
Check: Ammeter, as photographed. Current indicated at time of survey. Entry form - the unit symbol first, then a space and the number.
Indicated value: A 2.5
